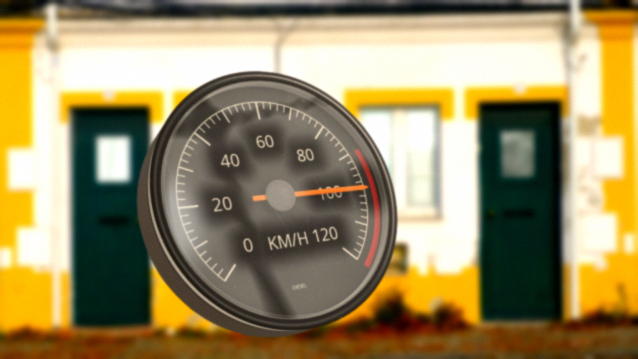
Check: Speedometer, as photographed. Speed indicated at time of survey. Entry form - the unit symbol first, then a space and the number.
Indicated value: km/h 100
